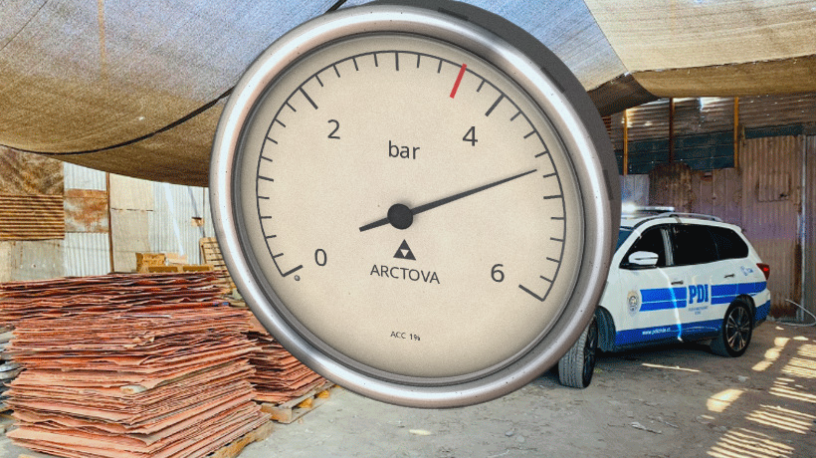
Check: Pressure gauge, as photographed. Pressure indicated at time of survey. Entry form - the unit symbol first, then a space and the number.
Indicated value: bar 4.7
